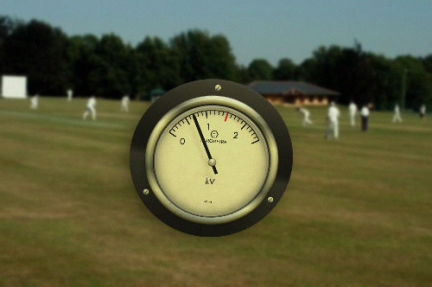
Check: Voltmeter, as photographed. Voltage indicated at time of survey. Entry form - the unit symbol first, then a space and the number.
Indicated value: kV 0.7
